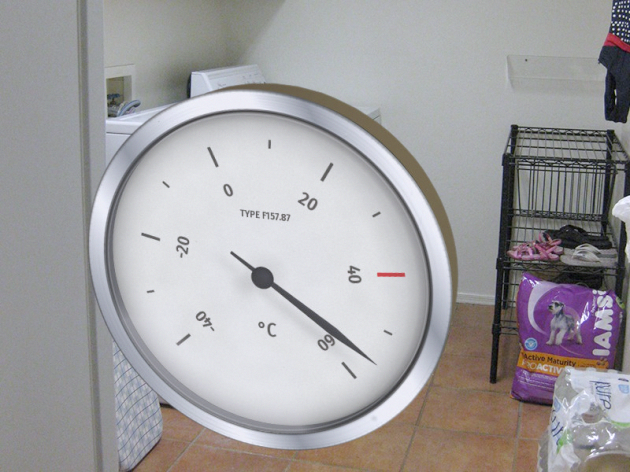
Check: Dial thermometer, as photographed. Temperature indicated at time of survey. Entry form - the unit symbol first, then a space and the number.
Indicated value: °C 55
